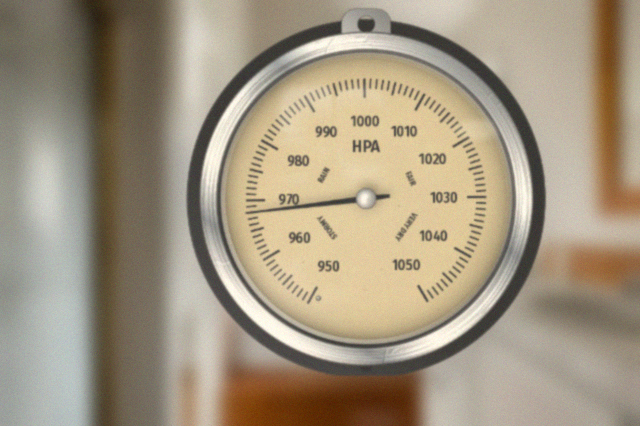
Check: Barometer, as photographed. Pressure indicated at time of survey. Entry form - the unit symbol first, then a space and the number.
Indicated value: hPa 968
